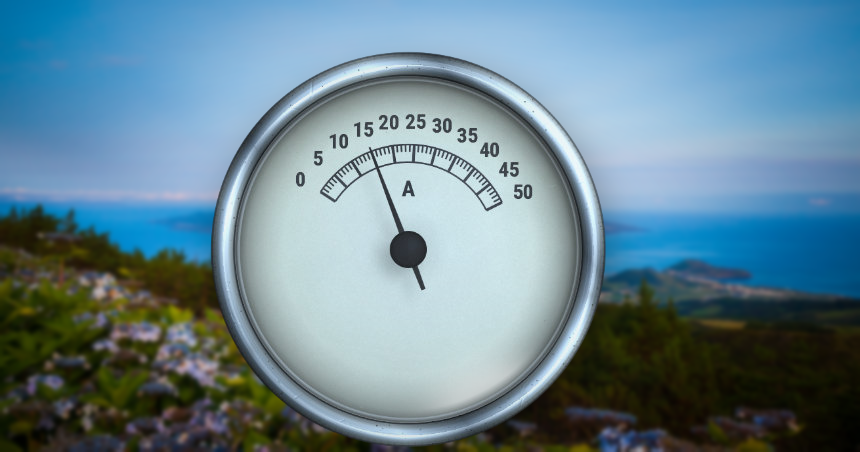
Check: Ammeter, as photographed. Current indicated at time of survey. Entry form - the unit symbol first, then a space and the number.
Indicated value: A 15
